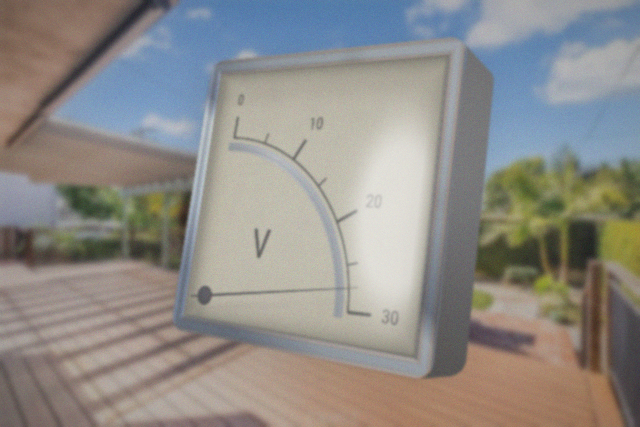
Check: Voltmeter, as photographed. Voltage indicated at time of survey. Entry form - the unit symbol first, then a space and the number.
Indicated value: V 27.5
